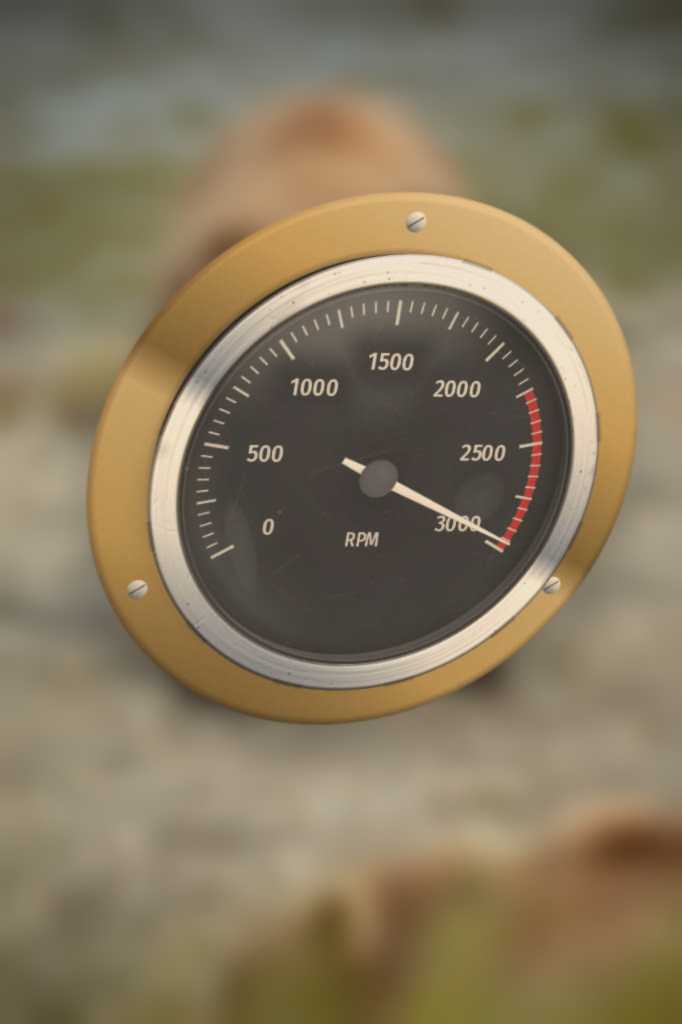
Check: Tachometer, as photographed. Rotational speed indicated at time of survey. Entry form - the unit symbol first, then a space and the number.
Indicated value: rpm 2950
